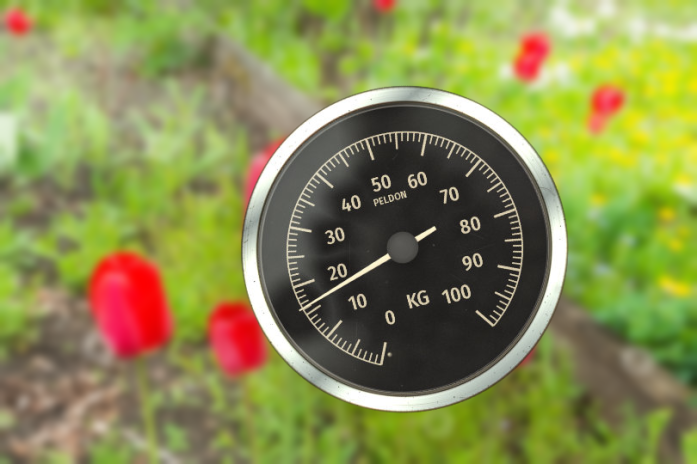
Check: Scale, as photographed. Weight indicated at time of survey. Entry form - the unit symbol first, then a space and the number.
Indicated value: kg 16
